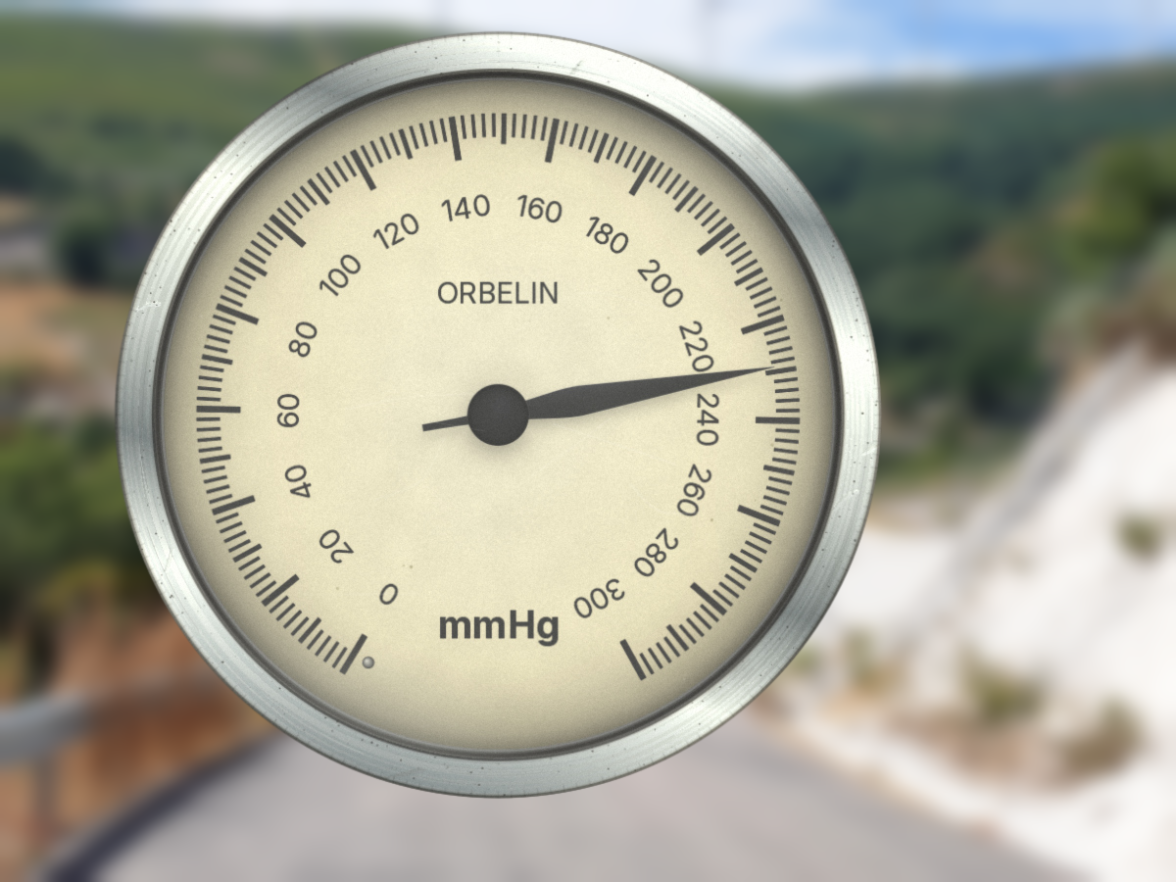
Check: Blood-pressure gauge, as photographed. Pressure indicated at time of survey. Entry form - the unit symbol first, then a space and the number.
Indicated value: mmHg 229
